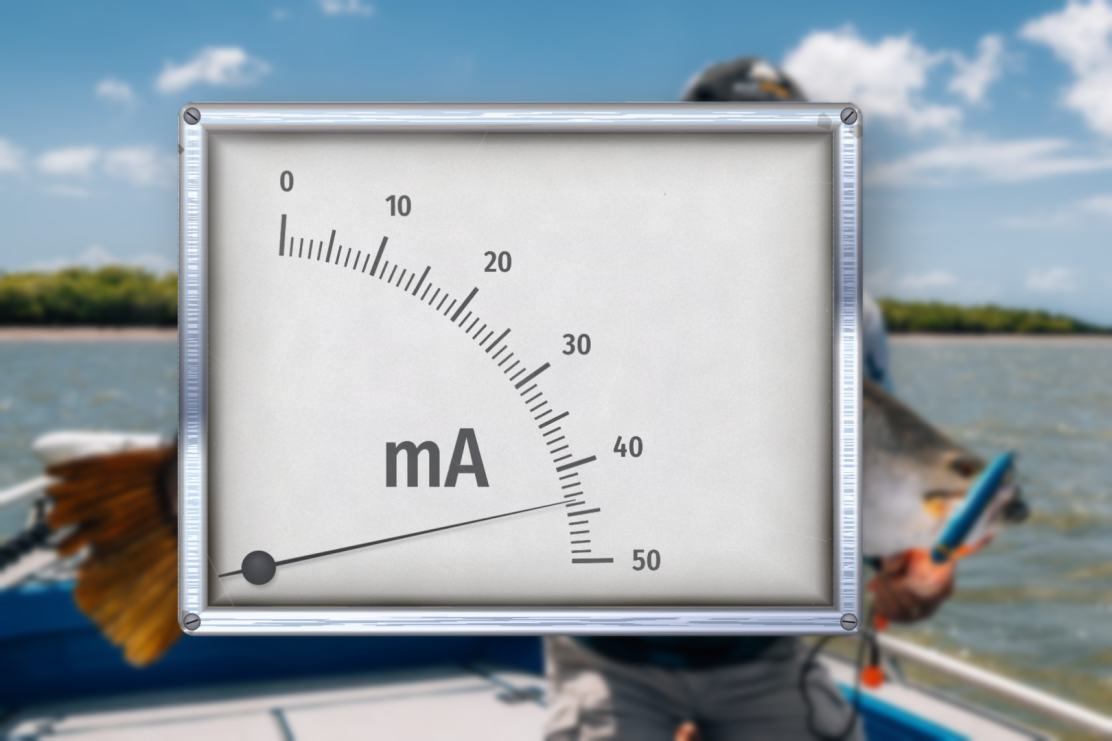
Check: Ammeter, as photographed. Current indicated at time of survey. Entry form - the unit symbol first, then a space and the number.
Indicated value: mA 43.5
